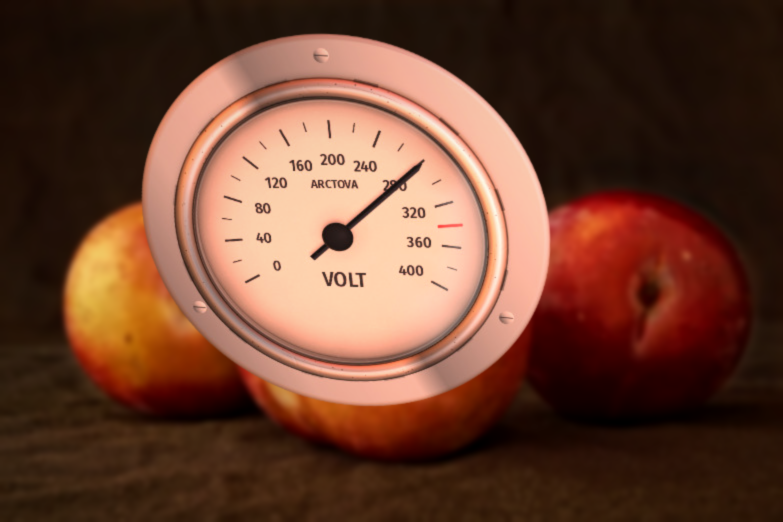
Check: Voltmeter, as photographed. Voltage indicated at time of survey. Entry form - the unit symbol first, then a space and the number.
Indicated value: V 280
